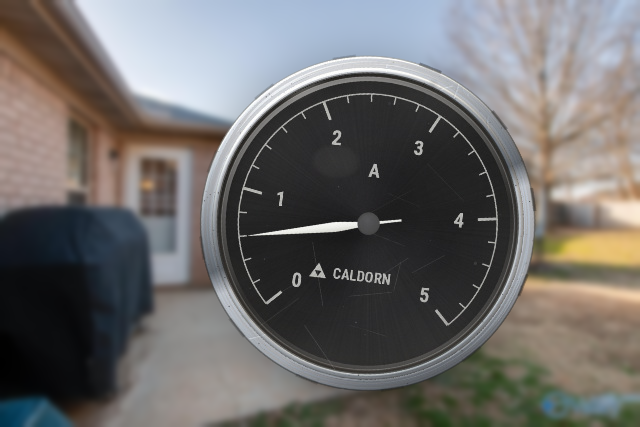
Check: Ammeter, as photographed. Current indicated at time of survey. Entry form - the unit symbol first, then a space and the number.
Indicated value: A 0.6
